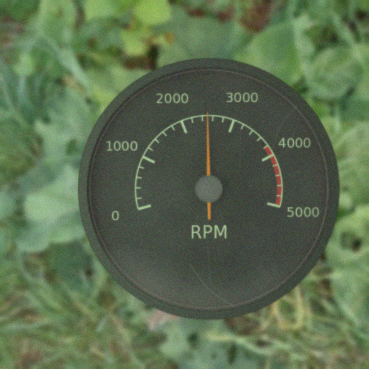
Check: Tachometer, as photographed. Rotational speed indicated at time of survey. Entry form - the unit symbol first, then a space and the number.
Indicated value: rpm 2500
